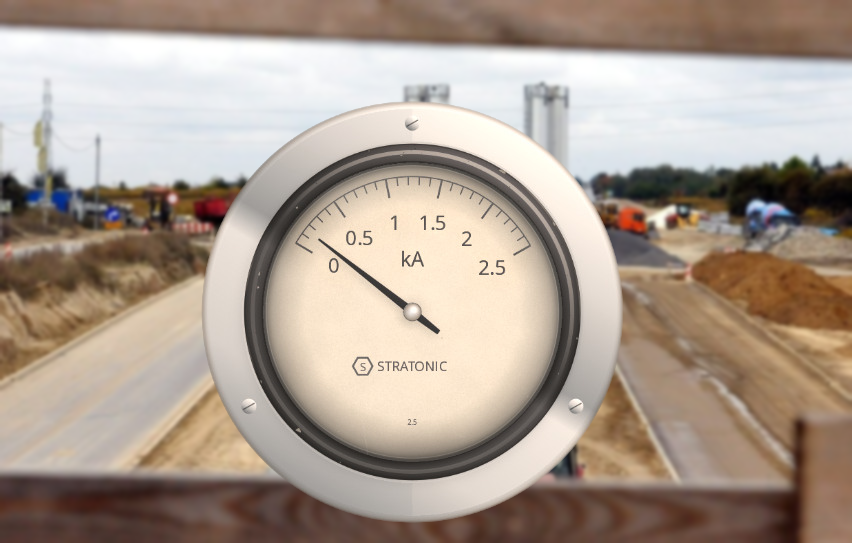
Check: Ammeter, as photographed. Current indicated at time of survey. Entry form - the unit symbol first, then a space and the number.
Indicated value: kA 0.15
